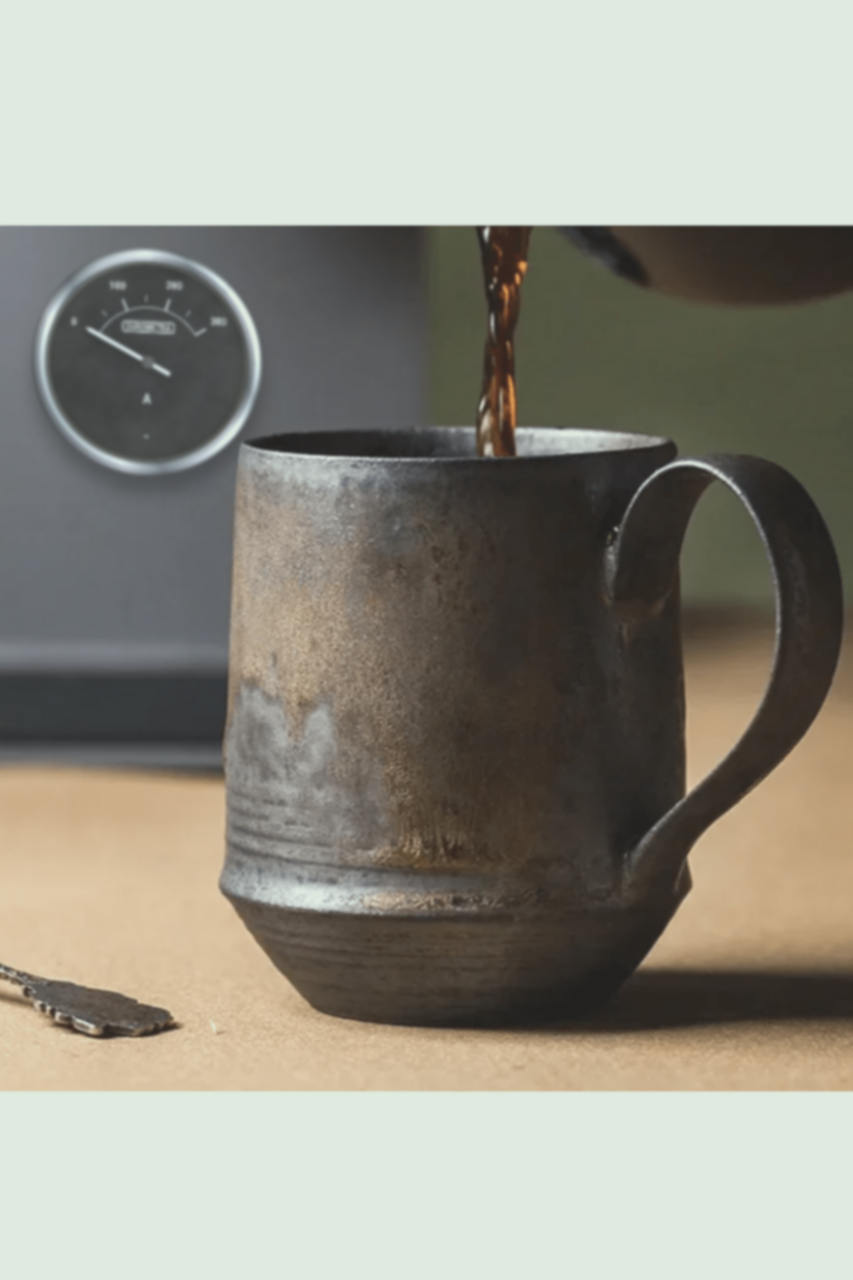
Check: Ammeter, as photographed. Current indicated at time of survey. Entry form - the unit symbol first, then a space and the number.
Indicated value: A 0
